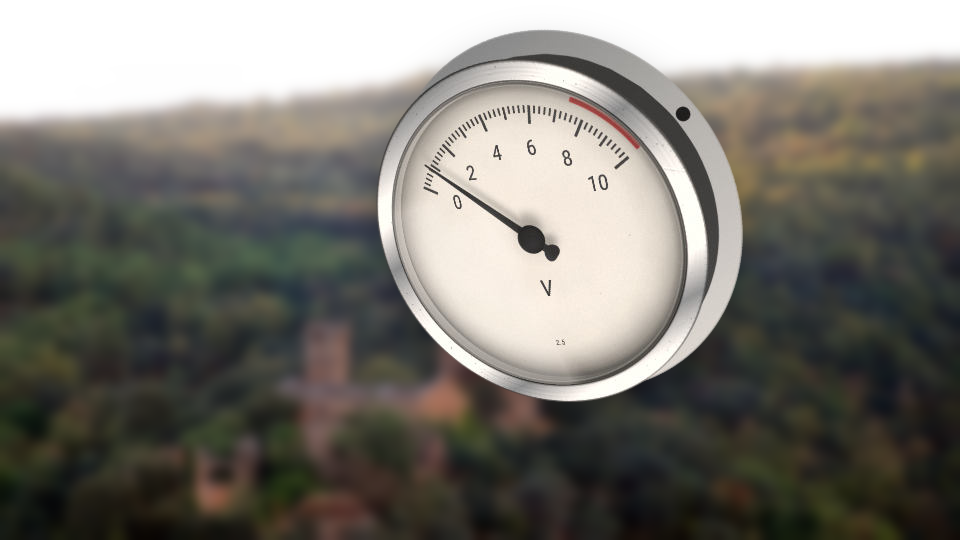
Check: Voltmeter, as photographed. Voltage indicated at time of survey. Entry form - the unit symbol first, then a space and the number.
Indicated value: V 1
